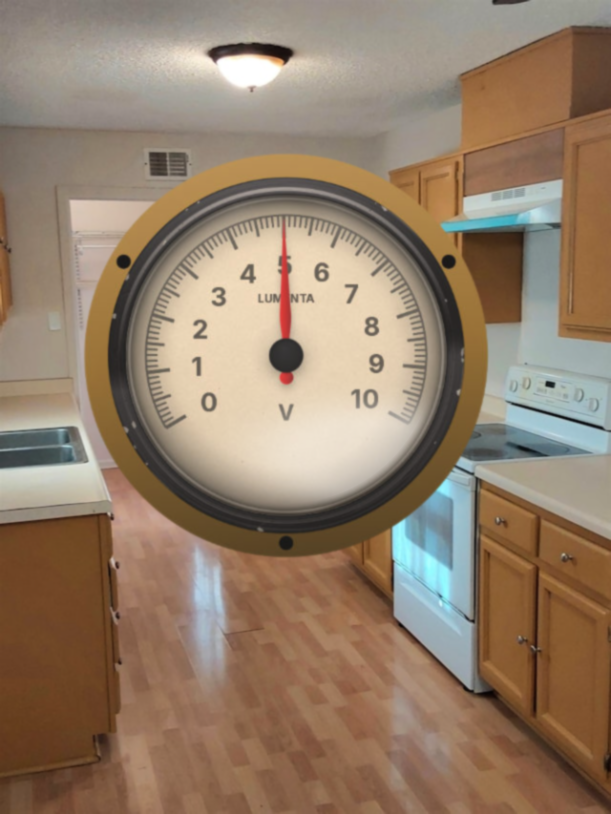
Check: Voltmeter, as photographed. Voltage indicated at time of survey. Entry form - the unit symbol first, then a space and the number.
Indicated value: V 5
